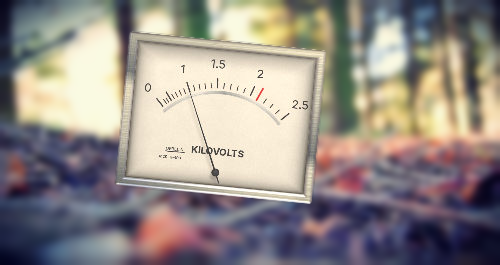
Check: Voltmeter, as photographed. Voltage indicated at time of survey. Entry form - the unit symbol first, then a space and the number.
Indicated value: kV 1
